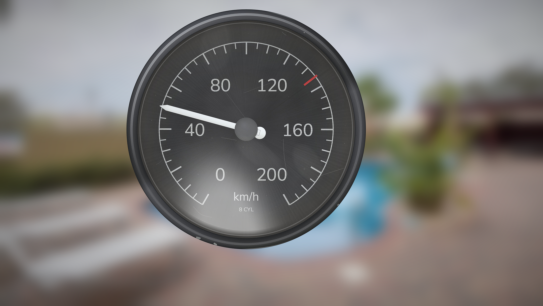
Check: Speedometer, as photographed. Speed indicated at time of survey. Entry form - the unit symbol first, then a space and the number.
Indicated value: km/h 50
